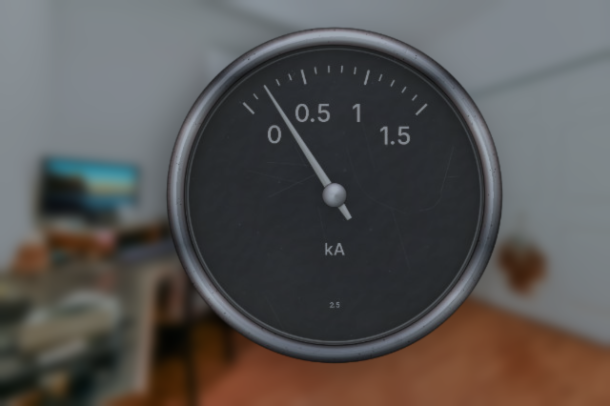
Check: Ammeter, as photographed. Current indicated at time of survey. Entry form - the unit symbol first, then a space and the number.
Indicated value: kA 0.2
